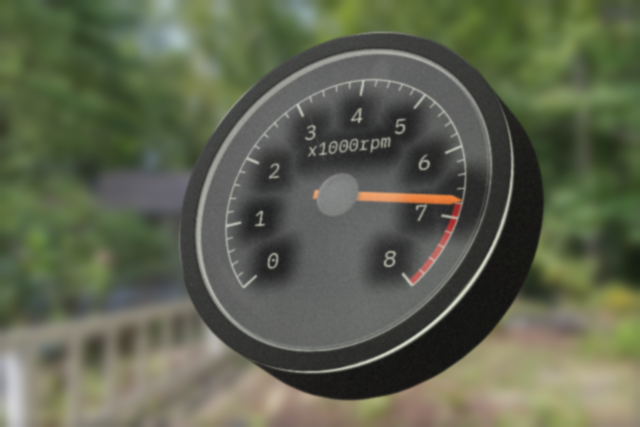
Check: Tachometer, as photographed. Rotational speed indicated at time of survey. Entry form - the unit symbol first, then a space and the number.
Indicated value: rpm 6800
